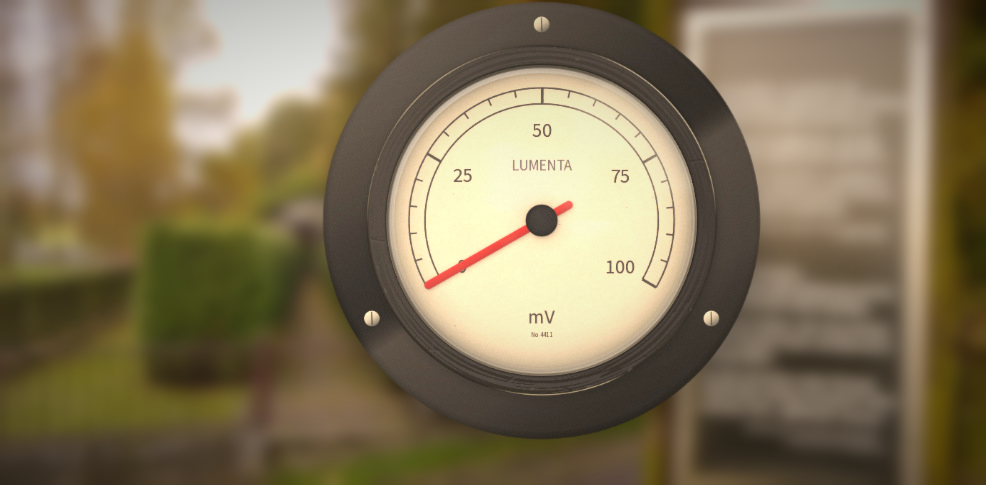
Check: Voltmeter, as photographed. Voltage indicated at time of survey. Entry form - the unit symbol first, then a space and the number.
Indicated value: mV 0
